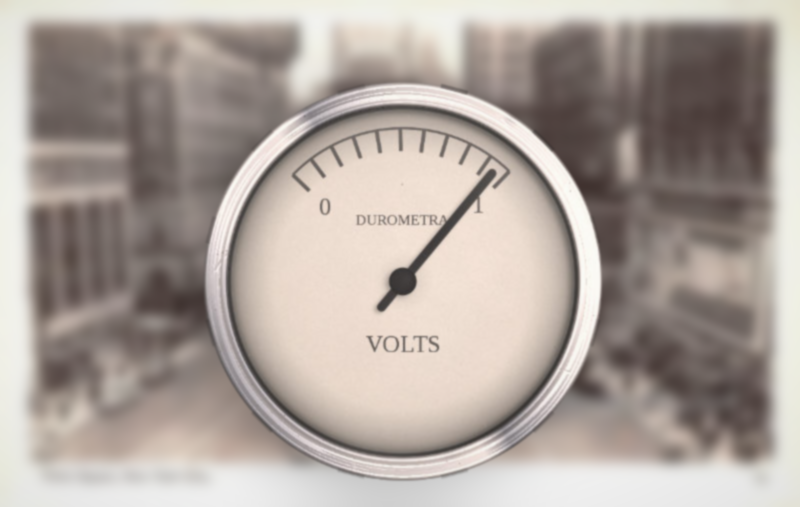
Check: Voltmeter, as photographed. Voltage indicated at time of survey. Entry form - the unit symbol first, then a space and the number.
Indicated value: V 0.95
